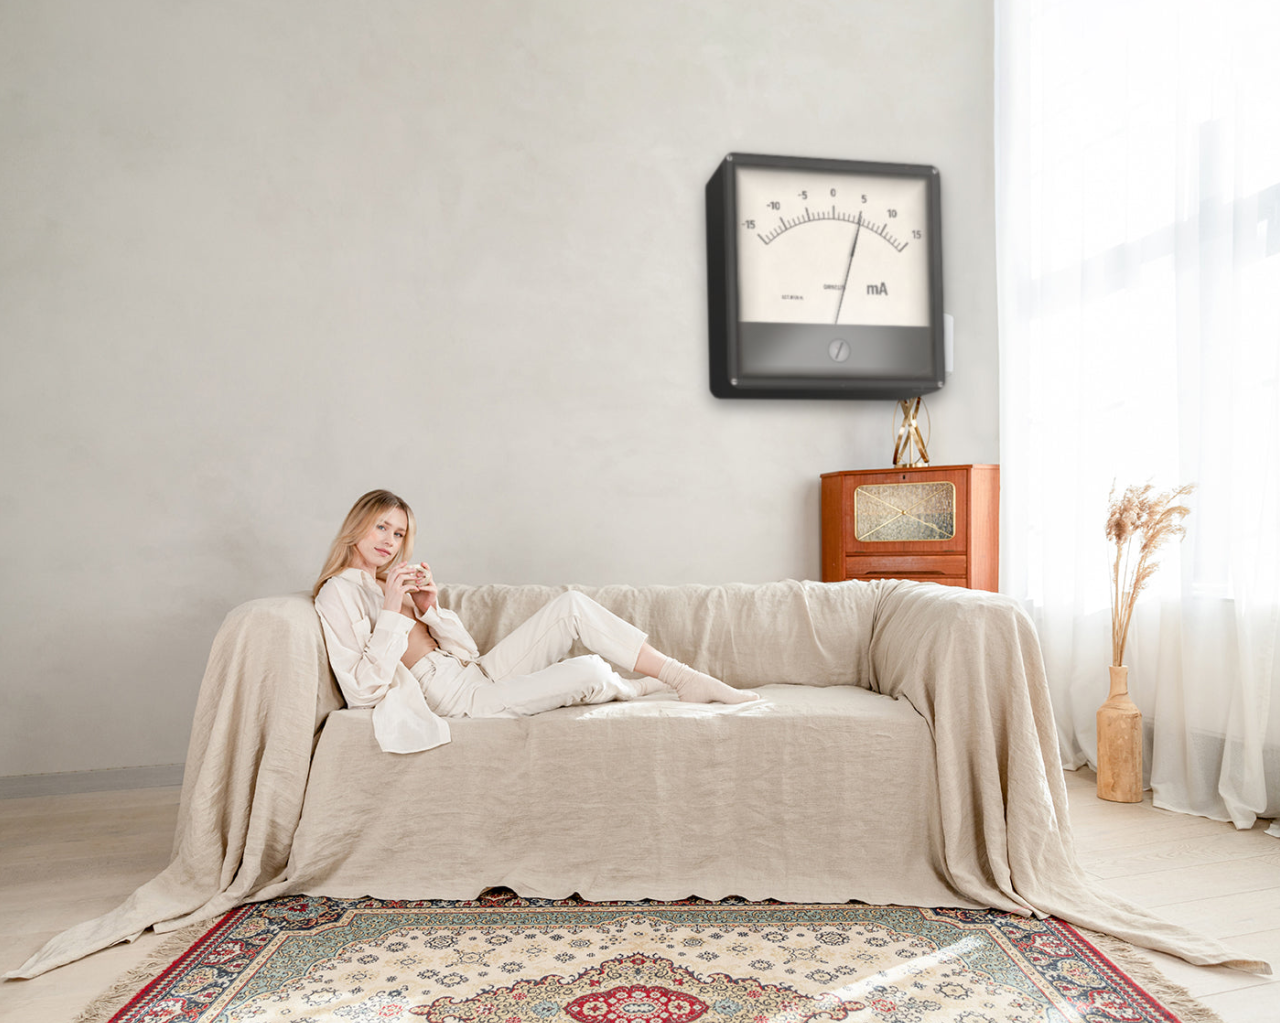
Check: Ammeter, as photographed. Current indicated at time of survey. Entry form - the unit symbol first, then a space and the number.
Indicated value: mA 5
